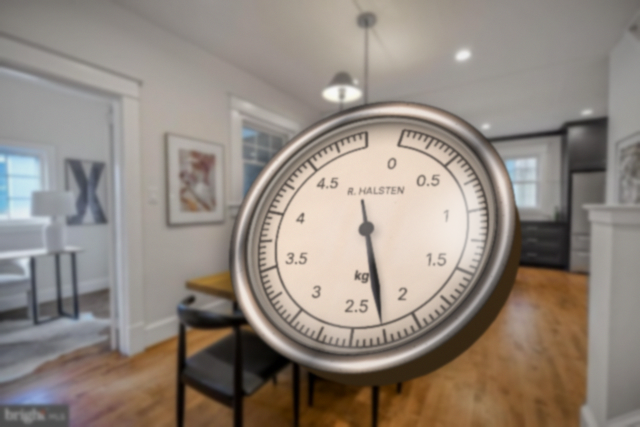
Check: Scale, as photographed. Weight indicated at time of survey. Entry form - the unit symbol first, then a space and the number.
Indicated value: kg 2.25
